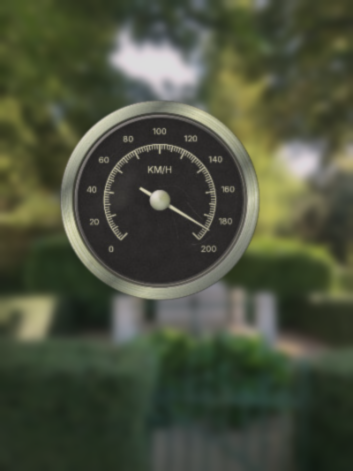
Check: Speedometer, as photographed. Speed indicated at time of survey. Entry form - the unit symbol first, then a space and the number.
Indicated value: km/h 190
